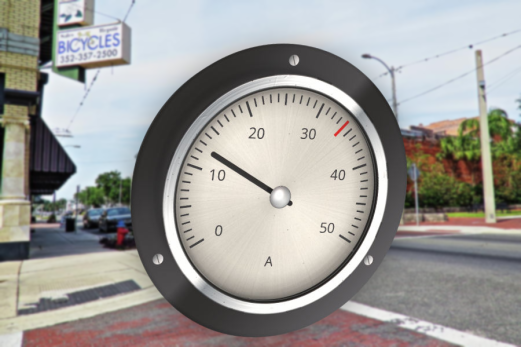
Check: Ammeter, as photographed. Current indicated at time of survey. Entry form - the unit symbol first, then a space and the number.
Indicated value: A 12.5
